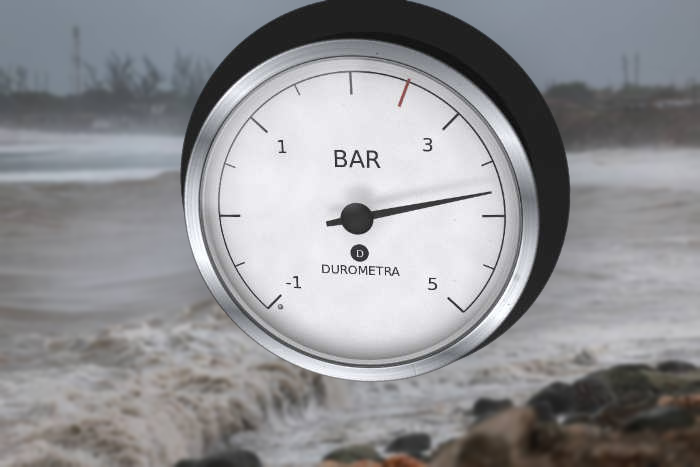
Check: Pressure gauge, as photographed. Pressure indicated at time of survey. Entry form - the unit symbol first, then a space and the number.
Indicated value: bar 3.75
